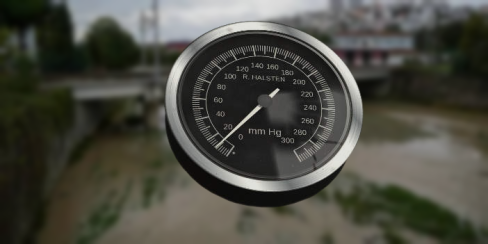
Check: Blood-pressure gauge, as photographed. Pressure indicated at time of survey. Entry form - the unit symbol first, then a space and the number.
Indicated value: mmHg 10
